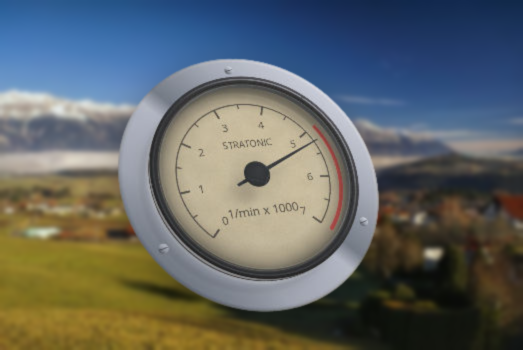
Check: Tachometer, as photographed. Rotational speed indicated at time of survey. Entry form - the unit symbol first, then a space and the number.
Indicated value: rpm 5250
